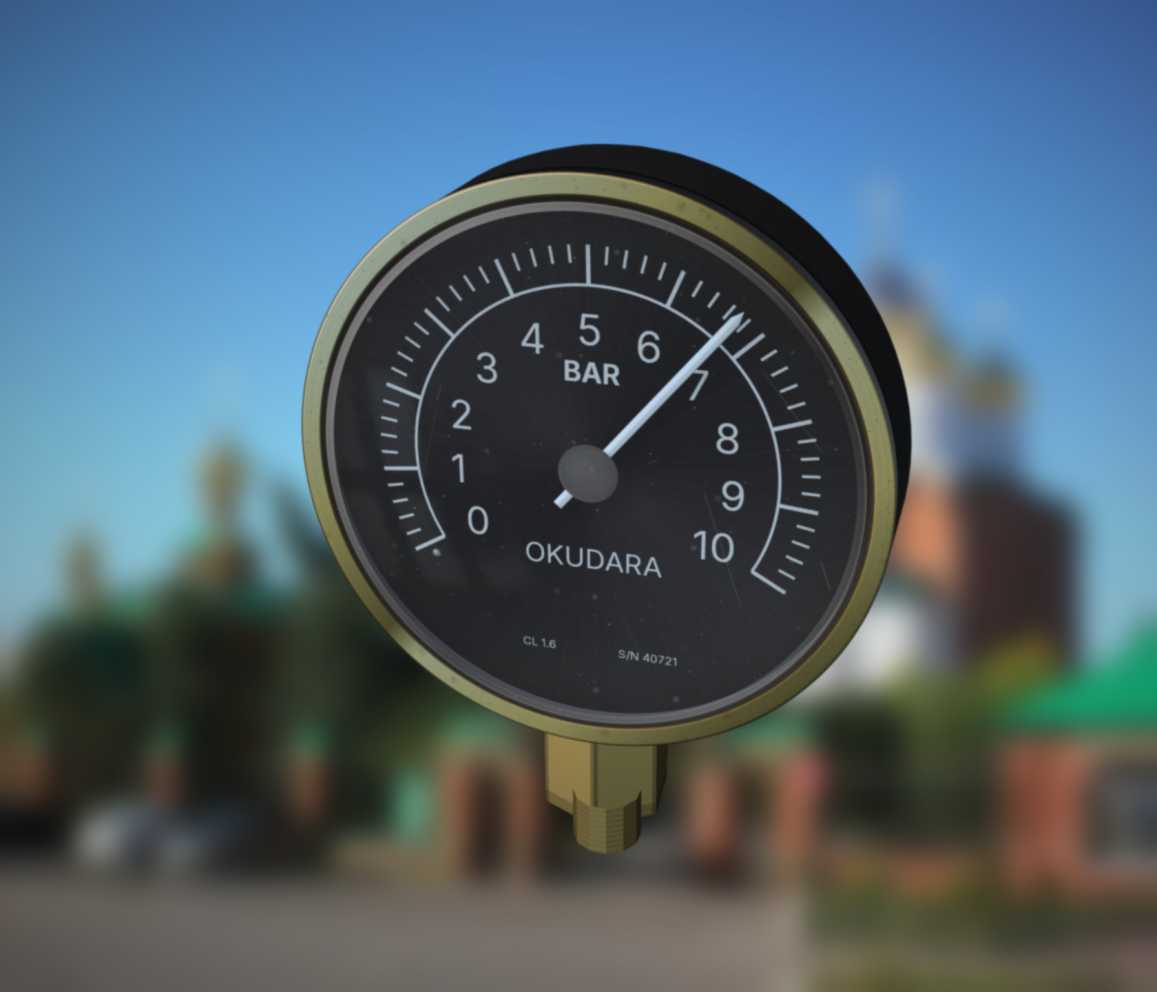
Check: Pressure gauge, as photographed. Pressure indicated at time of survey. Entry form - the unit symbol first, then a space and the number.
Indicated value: bar 6.7
